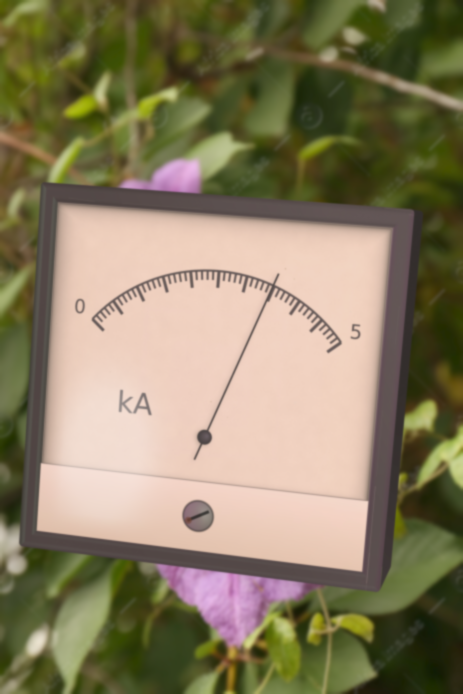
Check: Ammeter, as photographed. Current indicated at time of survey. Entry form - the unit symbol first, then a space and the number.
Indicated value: kA 3.5
